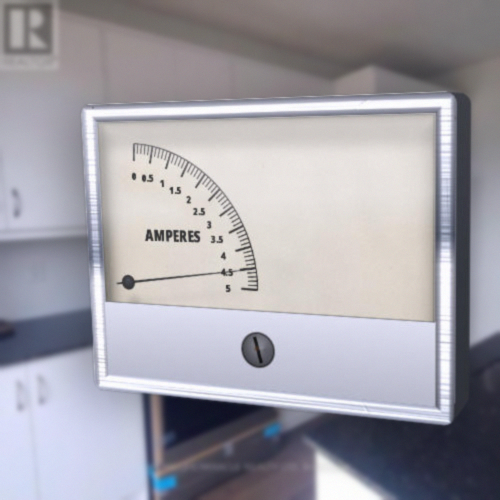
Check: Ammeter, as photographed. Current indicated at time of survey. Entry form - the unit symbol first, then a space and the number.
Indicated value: A 4.5
